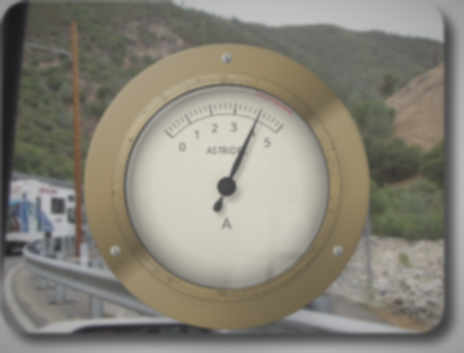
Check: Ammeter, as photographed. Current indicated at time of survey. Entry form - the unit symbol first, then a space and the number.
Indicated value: A 4
